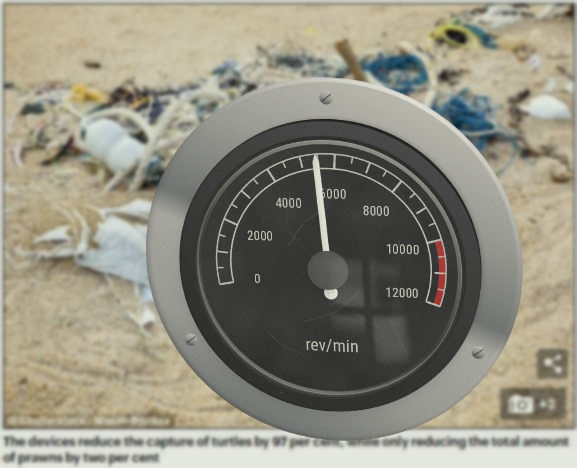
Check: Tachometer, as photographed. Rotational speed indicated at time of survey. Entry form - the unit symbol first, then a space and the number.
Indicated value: rpm 5500
